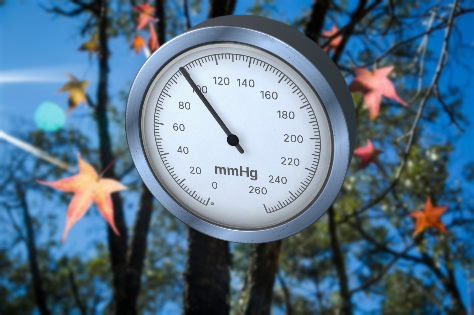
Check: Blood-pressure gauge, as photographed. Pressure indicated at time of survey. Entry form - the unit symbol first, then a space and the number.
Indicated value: mmHg 100
